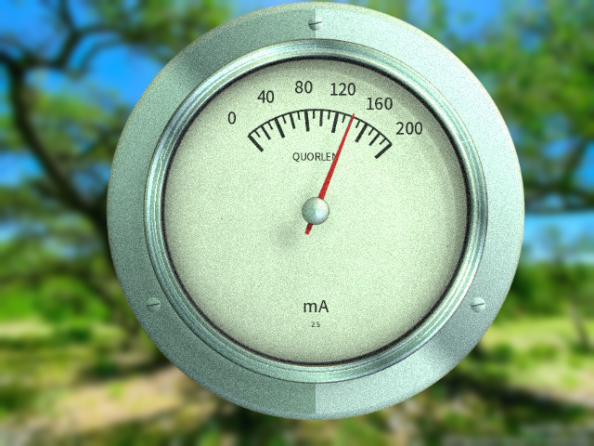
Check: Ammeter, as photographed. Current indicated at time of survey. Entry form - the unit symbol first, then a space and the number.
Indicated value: mA 140
